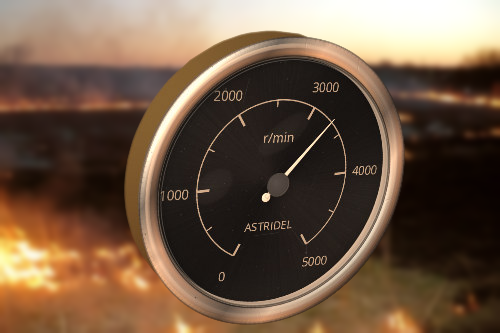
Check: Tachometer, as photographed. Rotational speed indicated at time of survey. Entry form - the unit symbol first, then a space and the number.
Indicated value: rpm 3250
